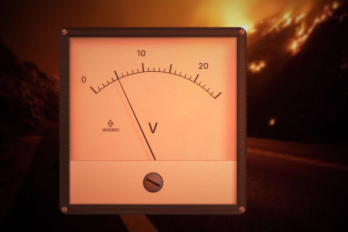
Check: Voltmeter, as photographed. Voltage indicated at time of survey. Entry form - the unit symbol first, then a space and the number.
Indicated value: V 5
